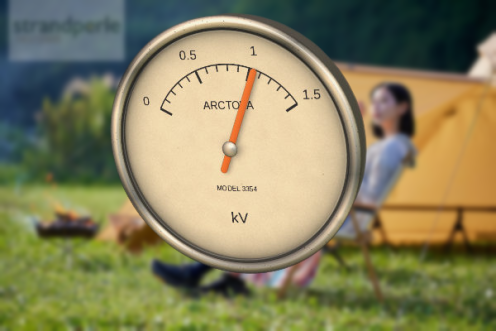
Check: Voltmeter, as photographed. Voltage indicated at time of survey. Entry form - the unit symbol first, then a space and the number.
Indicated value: kV 1.05
